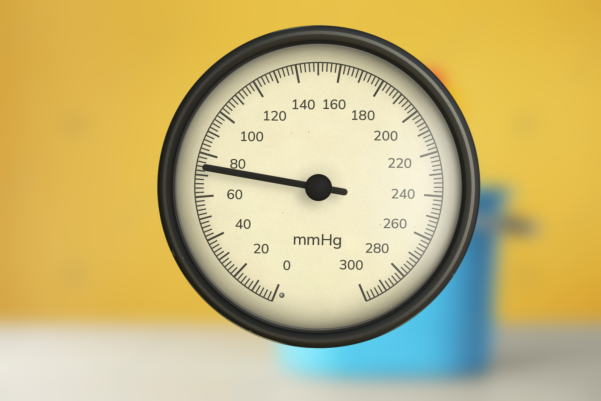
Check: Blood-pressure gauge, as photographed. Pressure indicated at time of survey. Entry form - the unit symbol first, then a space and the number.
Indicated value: mmHg 74
